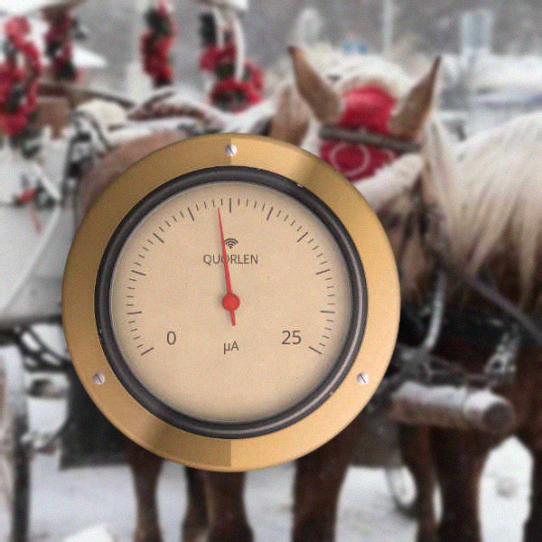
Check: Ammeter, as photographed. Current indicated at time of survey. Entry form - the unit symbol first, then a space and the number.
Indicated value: µA 11.75
